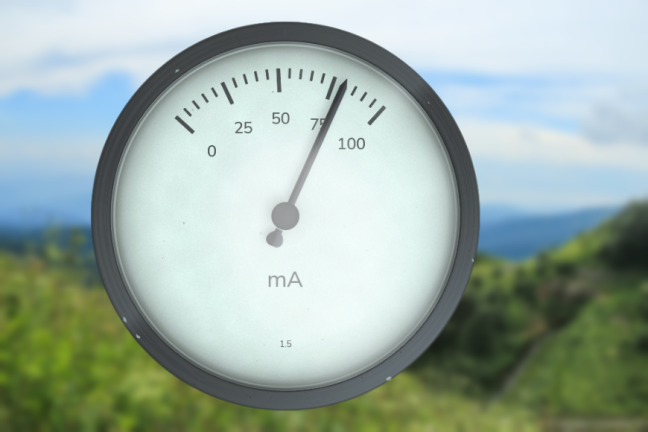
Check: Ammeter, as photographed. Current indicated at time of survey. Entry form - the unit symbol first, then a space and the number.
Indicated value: mA 80
